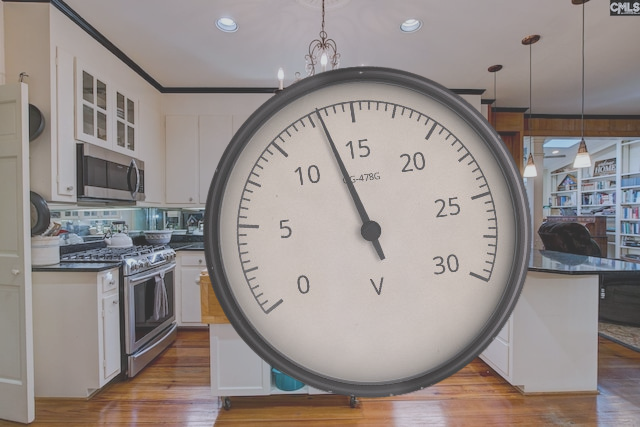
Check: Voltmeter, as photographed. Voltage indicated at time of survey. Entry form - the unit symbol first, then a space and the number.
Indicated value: V 13
